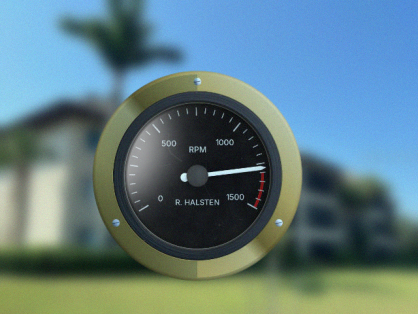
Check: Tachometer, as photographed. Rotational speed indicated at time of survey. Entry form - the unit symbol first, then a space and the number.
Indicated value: rpm 1275
